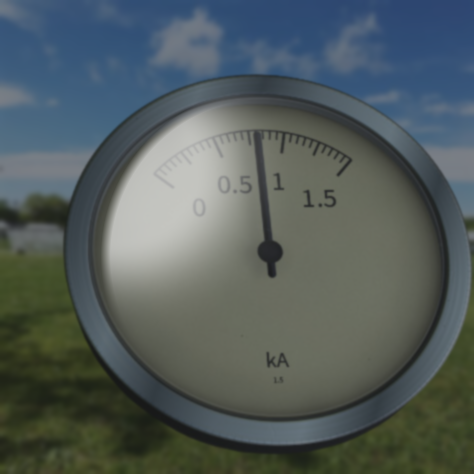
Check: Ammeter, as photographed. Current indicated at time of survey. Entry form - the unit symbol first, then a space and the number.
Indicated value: kA 0.8
